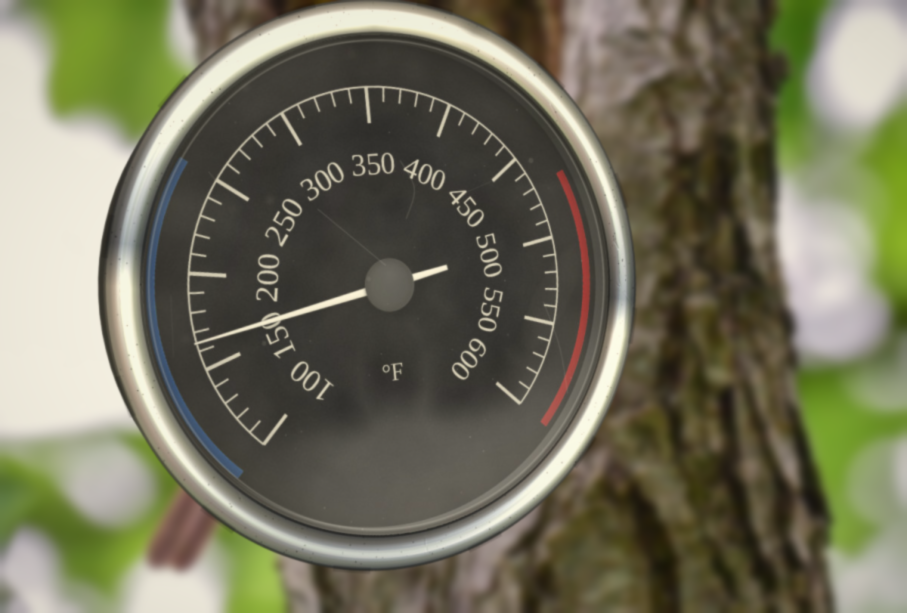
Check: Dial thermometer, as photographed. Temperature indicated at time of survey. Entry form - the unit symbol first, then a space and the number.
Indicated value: °F 165
